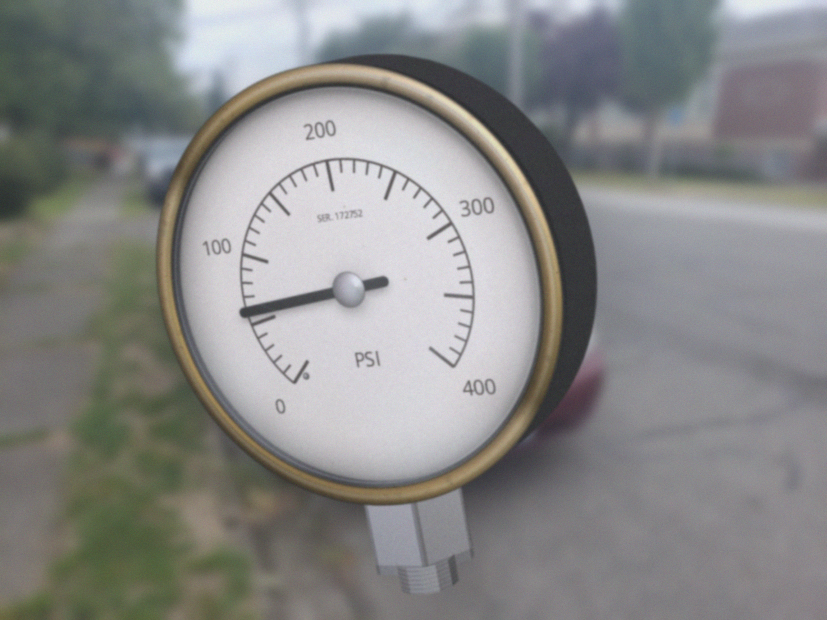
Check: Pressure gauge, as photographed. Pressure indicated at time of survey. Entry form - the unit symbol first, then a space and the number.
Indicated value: psi 60
